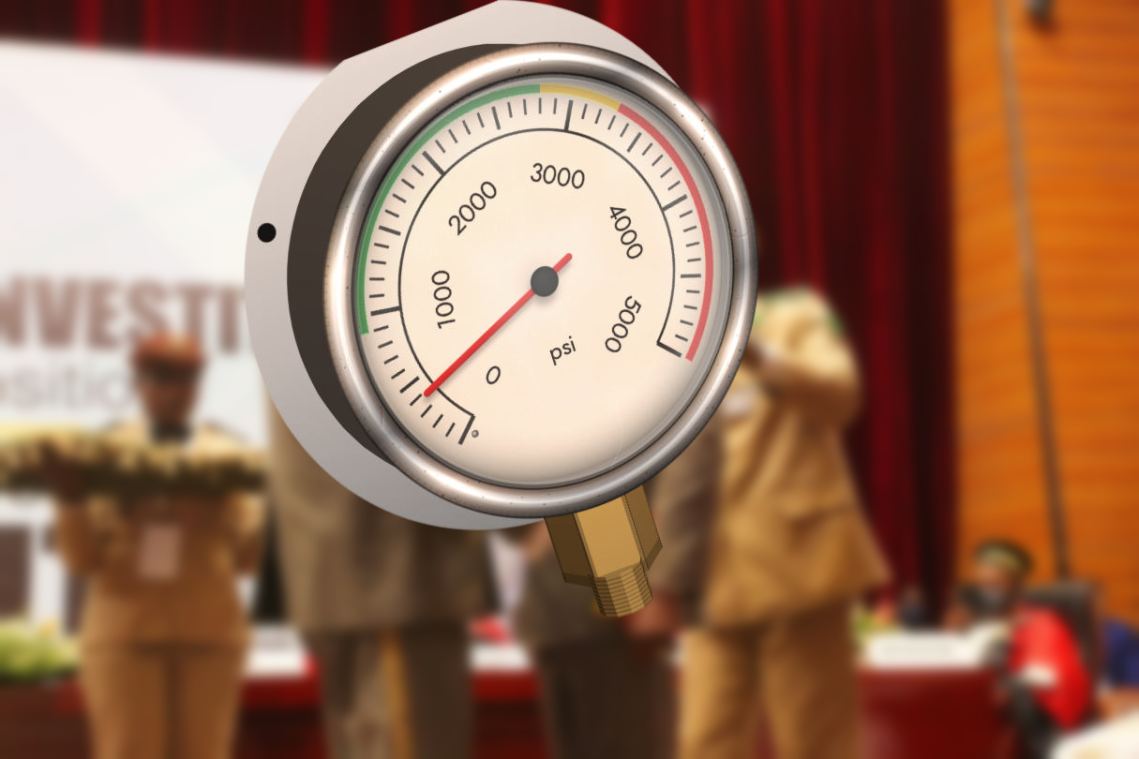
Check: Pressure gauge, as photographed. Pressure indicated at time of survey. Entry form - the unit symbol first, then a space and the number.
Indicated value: psi 400
